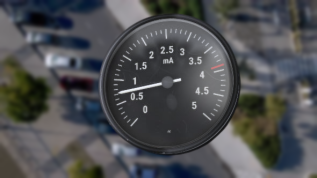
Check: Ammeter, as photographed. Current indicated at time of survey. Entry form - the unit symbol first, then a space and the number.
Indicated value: mA 0.7
